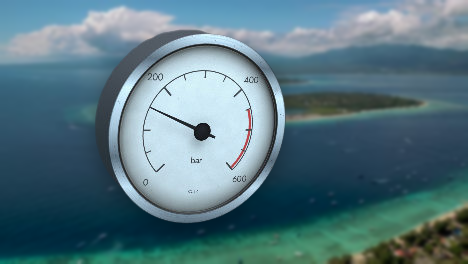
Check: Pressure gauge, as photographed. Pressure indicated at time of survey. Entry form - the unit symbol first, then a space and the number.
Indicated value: bar 150
